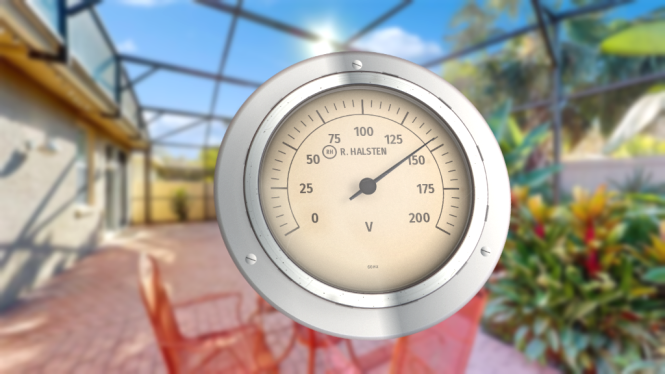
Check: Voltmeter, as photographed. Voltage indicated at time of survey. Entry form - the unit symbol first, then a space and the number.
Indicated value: V 145
